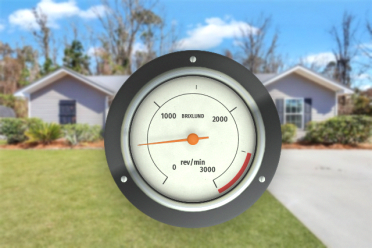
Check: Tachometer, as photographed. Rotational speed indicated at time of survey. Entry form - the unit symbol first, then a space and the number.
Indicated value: rpm 500
